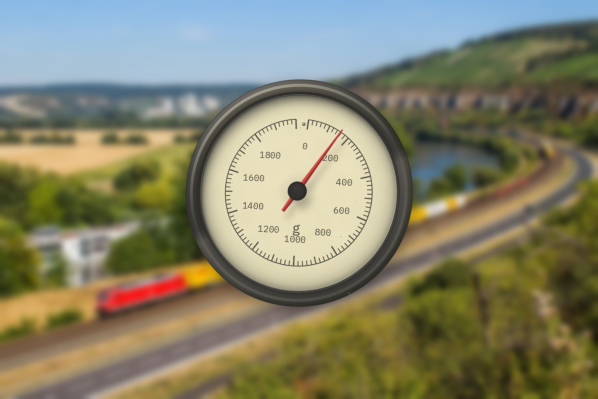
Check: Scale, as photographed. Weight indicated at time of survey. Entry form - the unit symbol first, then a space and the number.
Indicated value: g 160
